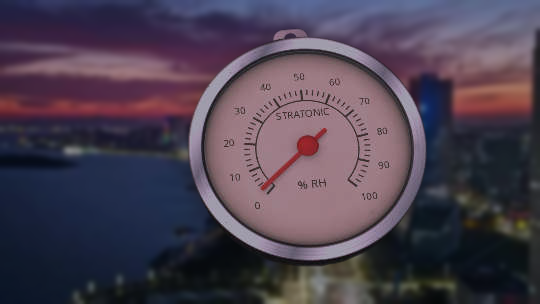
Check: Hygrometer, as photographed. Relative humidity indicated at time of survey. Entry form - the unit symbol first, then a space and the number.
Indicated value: % 2
